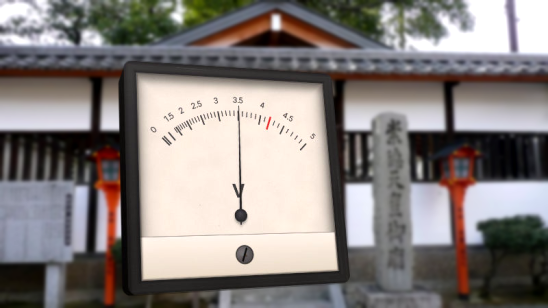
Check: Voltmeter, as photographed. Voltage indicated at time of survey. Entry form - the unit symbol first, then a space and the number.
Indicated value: V 3.5
